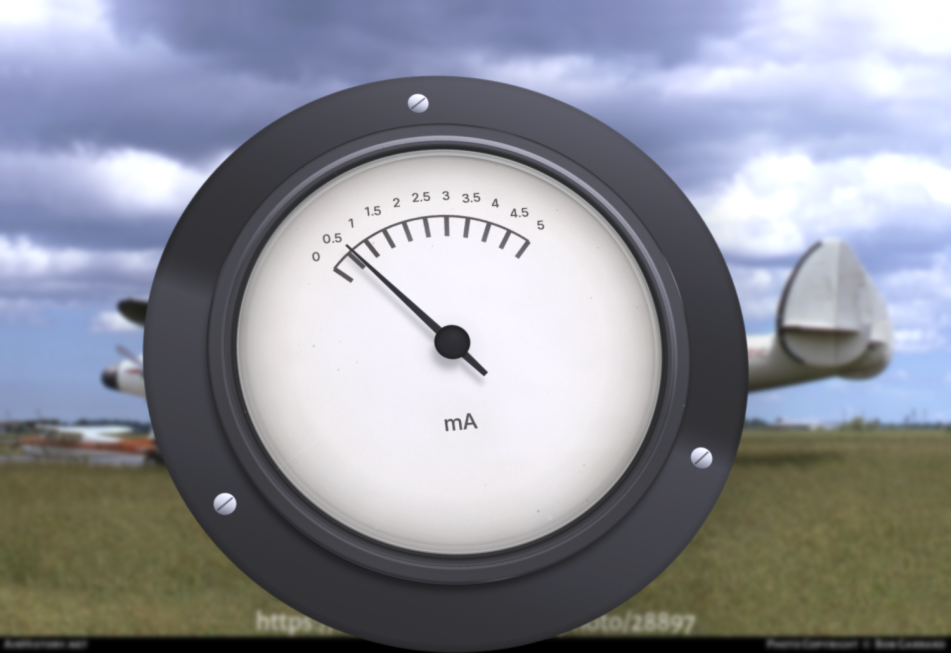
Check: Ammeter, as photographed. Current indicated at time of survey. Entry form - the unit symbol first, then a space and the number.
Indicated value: mA 0.5
